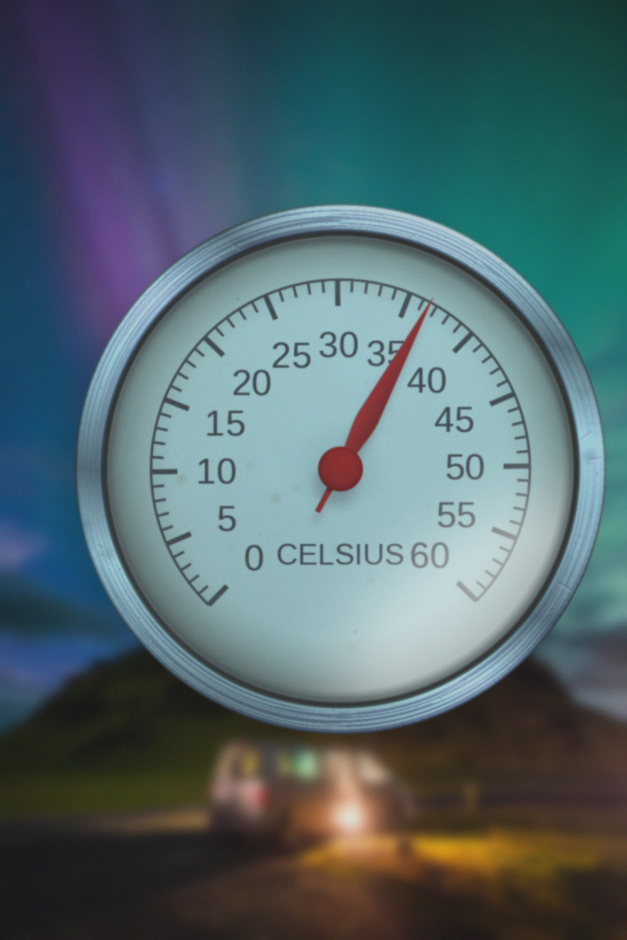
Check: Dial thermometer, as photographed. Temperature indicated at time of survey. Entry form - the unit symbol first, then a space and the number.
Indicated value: °C 36.5
